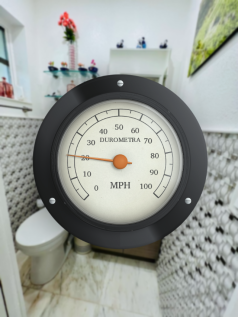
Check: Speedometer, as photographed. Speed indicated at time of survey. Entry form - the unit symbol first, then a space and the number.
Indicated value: mph 20
